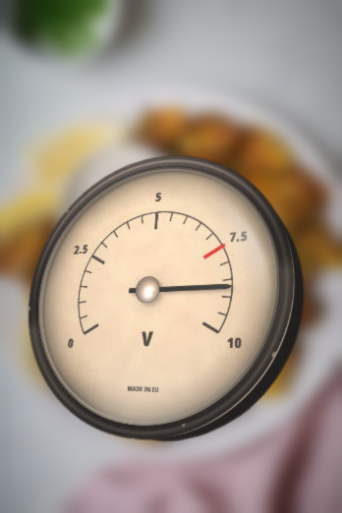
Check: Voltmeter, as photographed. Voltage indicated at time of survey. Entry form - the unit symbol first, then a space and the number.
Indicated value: V 8.75
